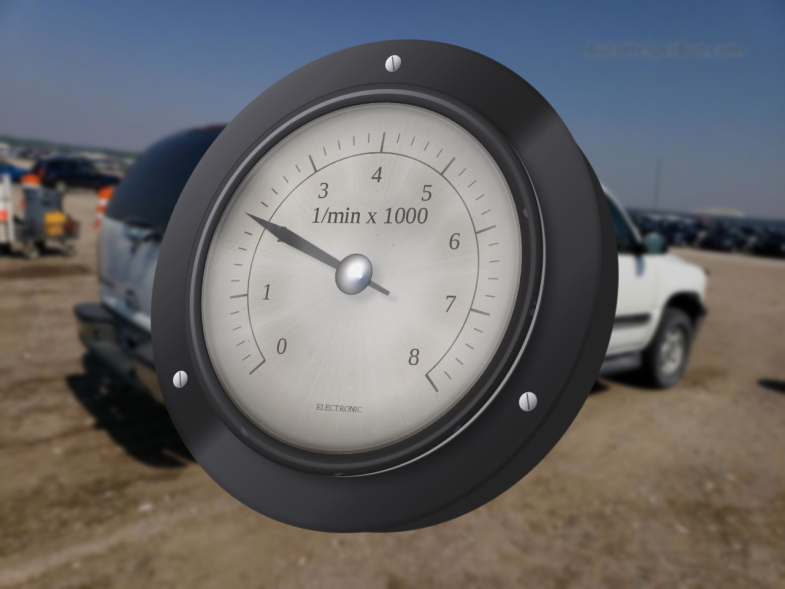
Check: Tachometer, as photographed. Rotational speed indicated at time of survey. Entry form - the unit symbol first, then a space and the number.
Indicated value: rpm 2000
